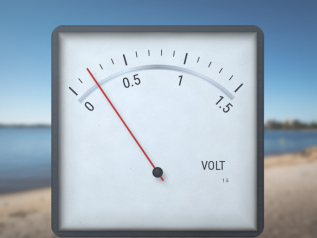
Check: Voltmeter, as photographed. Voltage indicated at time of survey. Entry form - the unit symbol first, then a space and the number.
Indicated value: V 0.2
